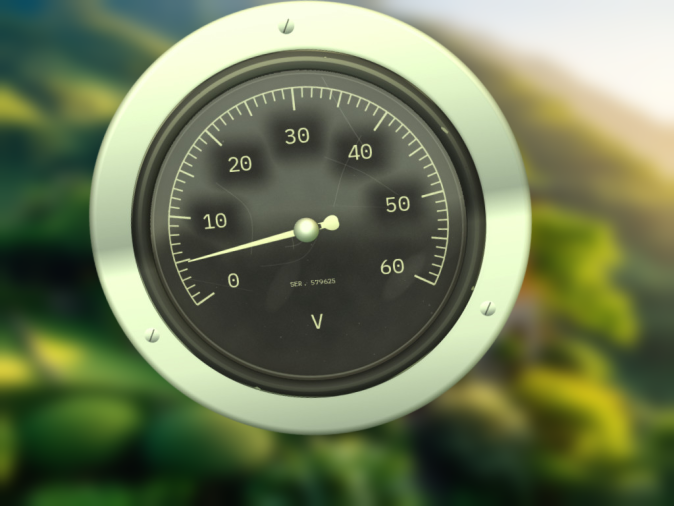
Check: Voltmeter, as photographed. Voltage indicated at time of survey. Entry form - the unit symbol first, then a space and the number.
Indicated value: V 5
